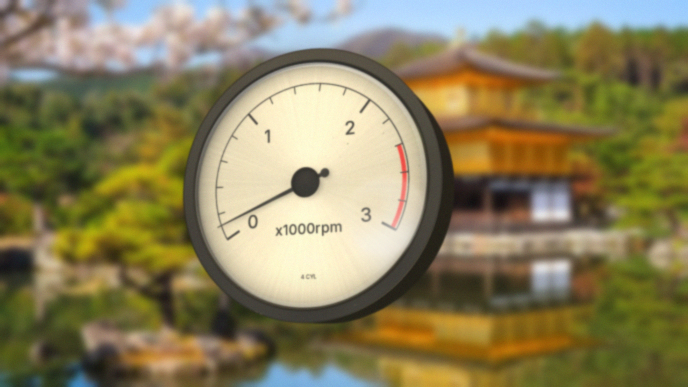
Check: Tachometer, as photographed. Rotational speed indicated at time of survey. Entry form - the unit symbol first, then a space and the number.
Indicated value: rpm 100
